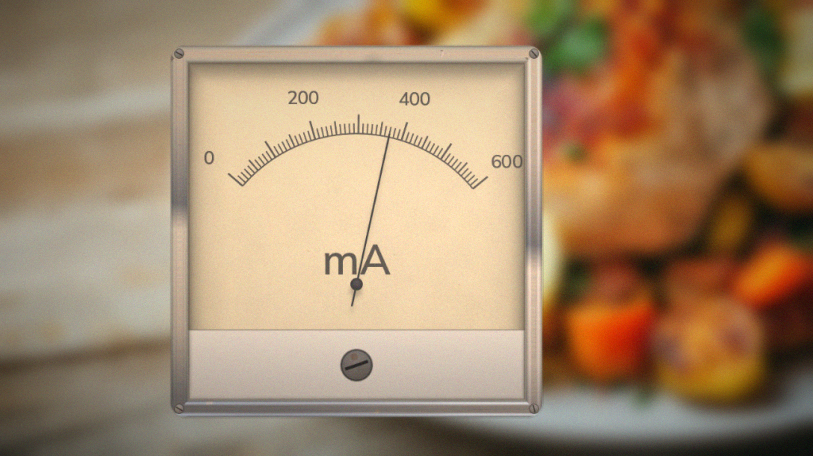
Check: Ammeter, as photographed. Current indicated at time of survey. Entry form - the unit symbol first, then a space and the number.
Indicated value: mA 370
